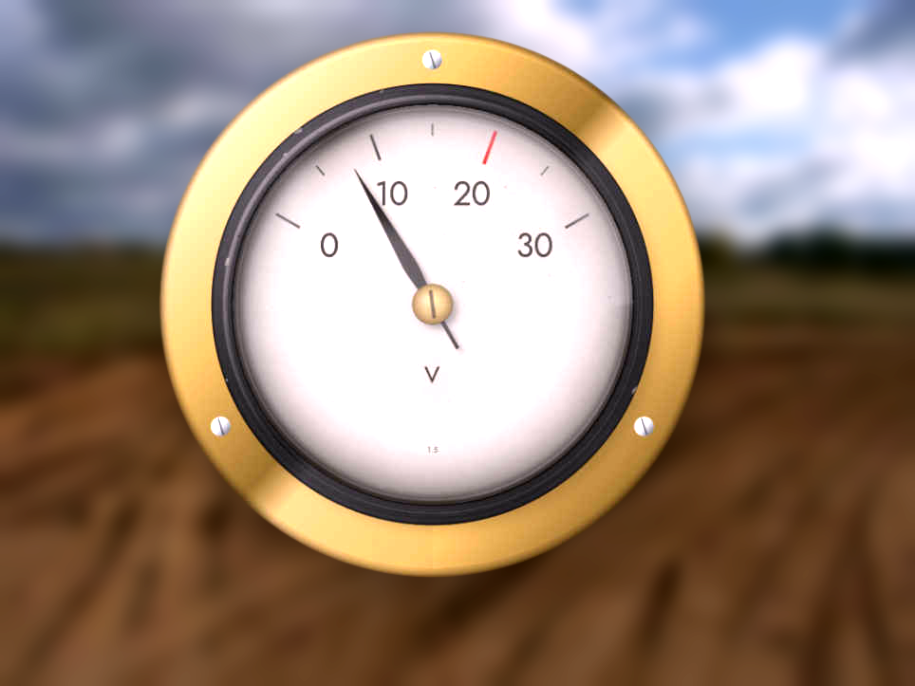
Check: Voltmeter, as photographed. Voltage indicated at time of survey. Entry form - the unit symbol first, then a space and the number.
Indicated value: V 7.5
